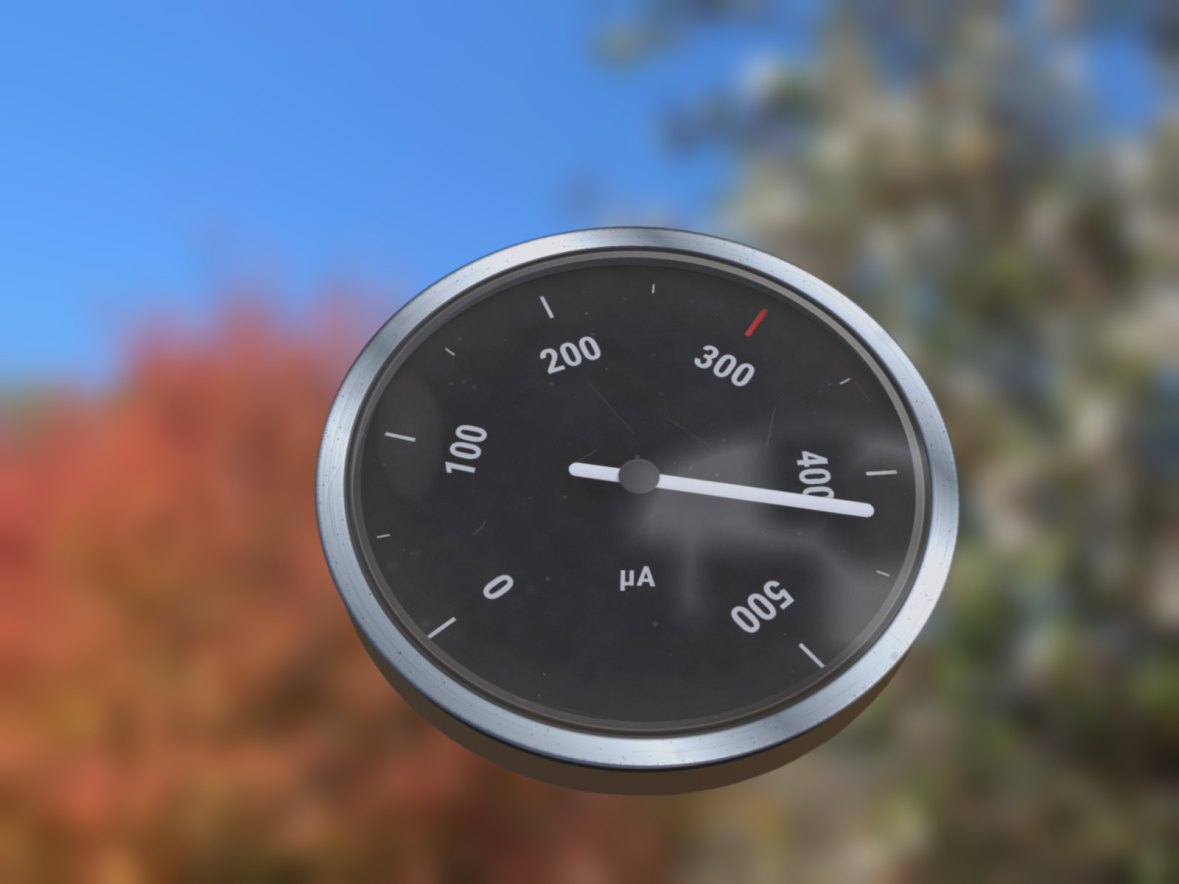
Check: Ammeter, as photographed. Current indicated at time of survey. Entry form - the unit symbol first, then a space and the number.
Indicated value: µA 425
